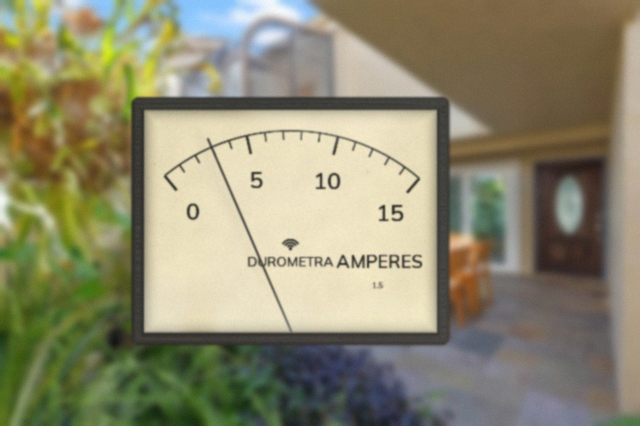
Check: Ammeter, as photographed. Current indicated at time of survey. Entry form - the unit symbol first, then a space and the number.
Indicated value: A 3
